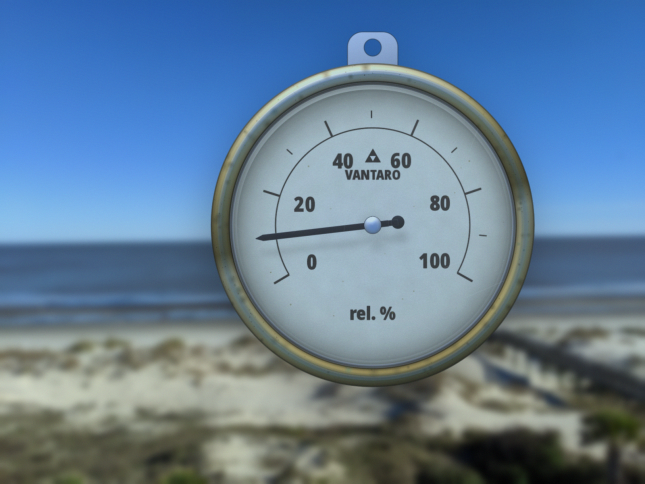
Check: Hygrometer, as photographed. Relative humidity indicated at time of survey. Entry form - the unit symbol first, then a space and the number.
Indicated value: % 10
